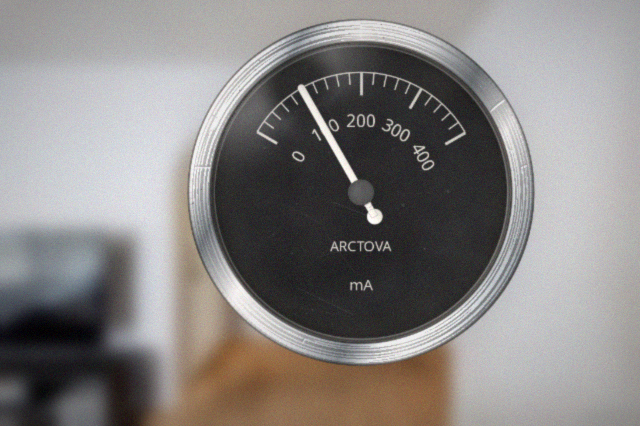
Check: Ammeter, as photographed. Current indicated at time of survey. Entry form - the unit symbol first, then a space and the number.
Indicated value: mA 100
